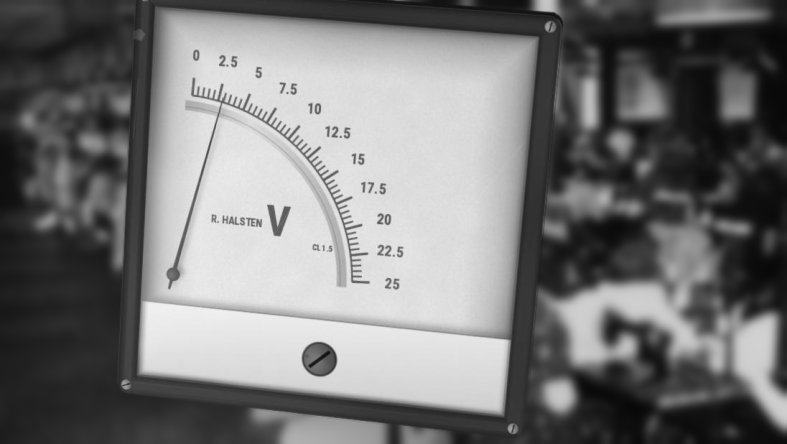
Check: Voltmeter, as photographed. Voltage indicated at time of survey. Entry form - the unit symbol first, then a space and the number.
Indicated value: V 3
